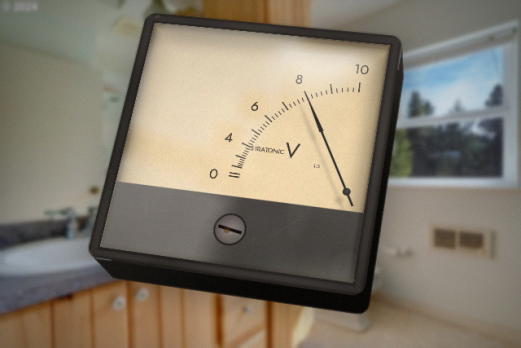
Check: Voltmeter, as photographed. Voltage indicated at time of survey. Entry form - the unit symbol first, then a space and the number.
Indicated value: V 8
